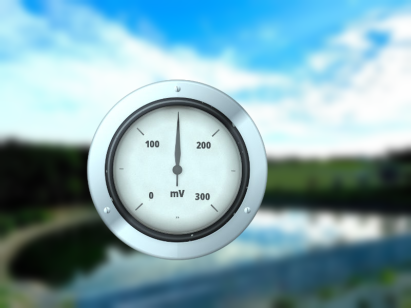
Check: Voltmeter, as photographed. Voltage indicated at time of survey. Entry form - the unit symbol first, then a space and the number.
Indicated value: mV 150
